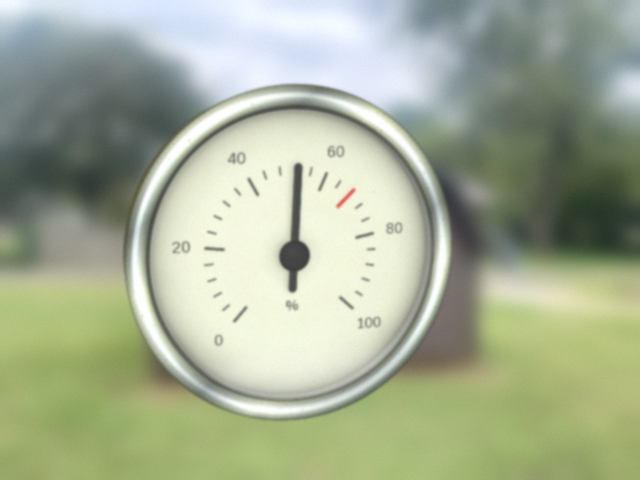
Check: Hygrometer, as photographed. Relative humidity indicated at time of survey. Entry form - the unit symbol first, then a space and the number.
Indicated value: % 52
